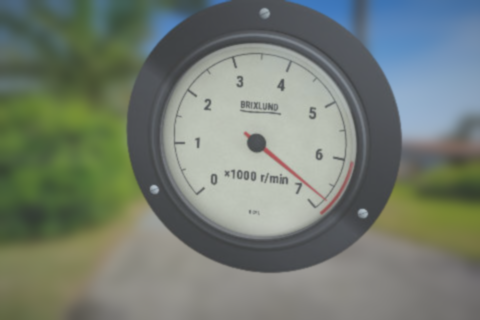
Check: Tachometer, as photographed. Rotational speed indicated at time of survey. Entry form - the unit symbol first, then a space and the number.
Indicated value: rpm 6750
